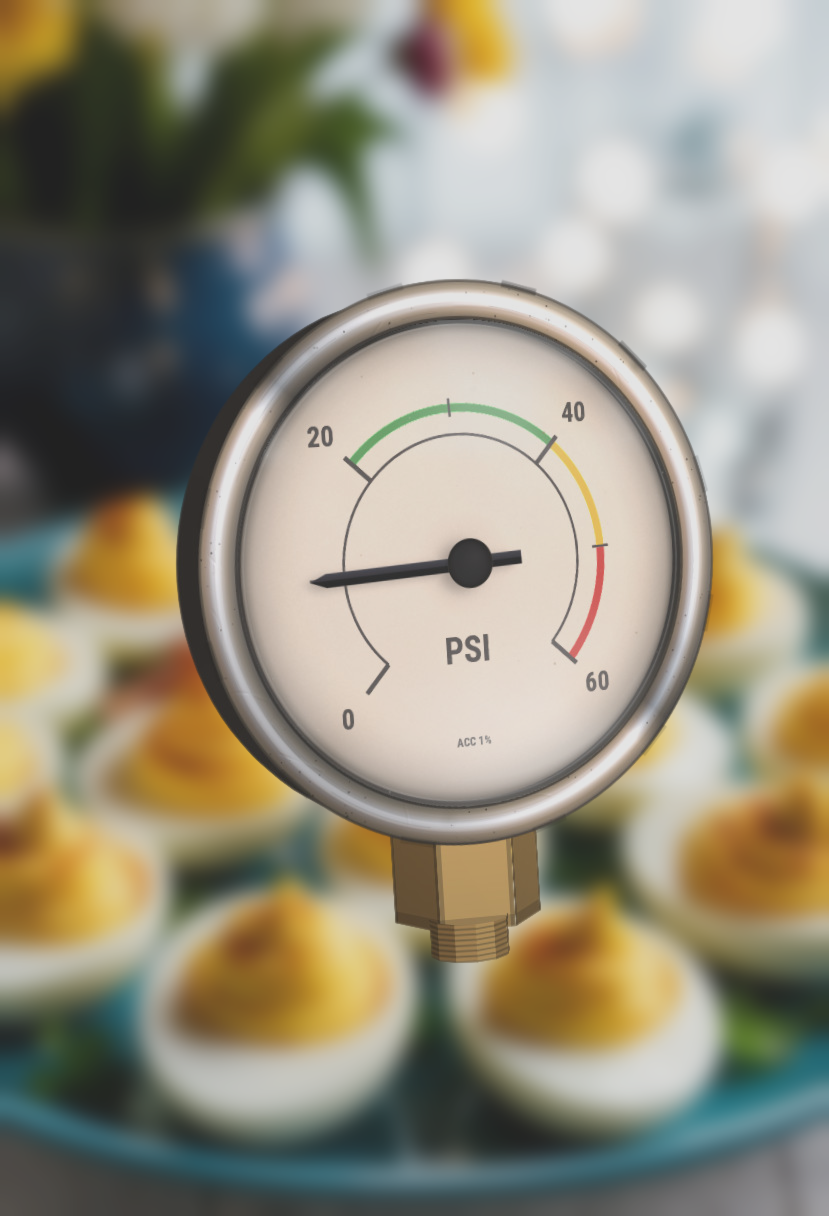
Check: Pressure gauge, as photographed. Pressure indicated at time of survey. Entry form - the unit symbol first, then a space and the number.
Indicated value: psi 10
